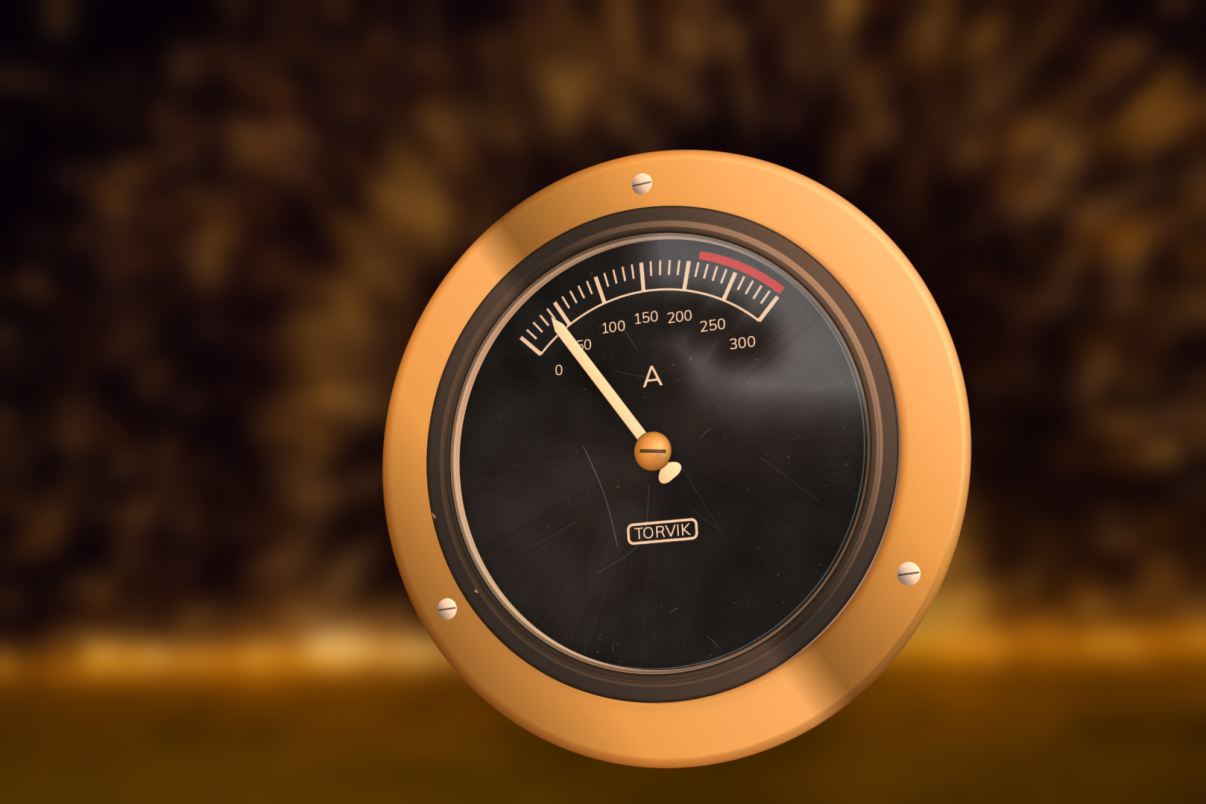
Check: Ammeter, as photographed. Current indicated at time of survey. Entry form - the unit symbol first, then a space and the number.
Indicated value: A 40
